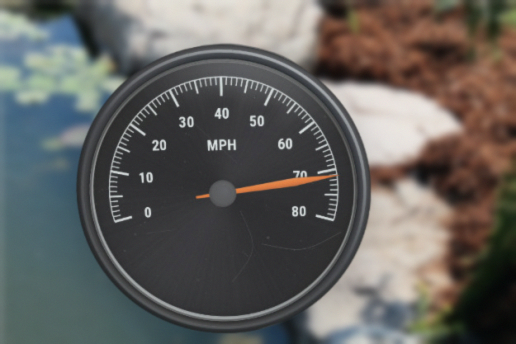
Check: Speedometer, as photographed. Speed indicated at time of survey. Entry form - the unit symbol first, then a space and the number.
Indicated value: mph 71
